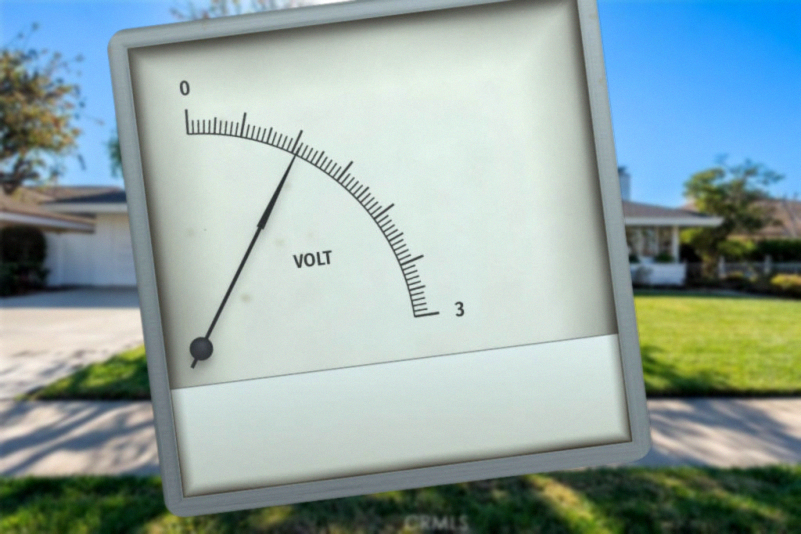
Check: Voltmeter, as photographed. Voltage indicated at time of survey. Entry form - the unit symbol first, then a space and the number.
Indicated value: V 1.05
